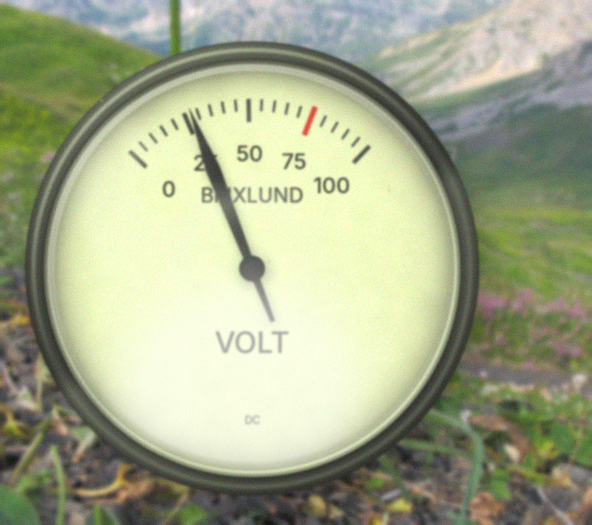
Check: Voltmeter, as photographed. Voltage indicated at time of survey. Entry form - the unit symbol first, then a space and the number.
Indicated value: V 27.5
